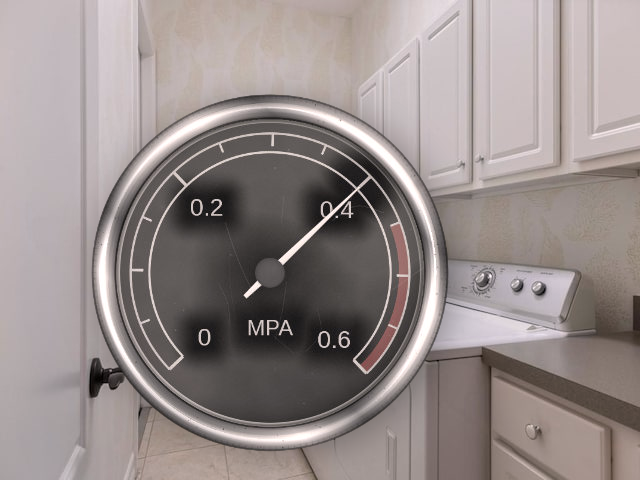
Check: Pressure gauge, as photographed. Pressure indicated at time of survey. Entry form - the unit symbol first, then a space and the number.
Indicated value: MPa 0.4
